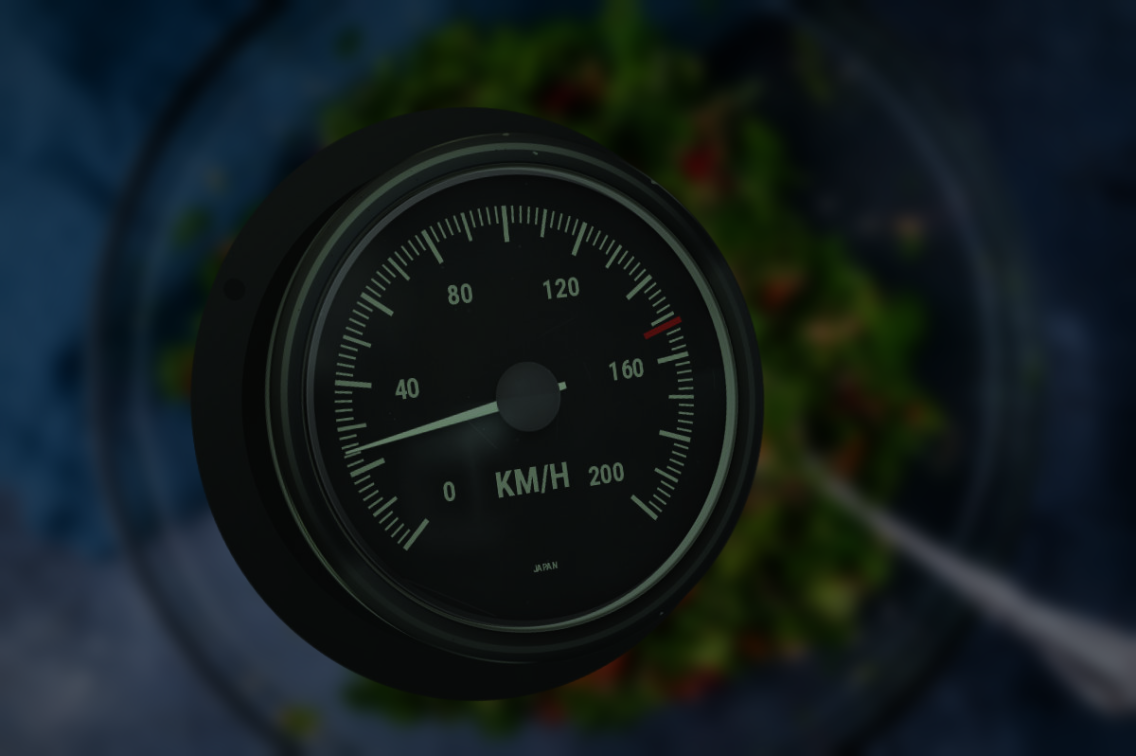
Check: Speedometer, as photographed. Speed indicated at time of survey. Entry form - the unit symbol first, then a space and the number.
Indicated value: km/h 25
